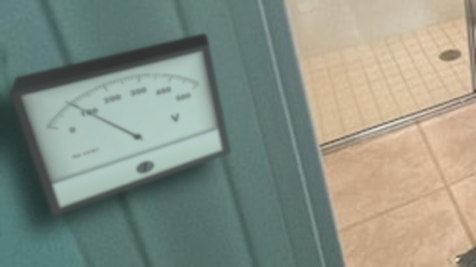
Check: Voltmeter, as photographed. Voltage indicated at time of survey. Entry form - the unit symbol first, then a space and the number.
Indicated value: V 100
